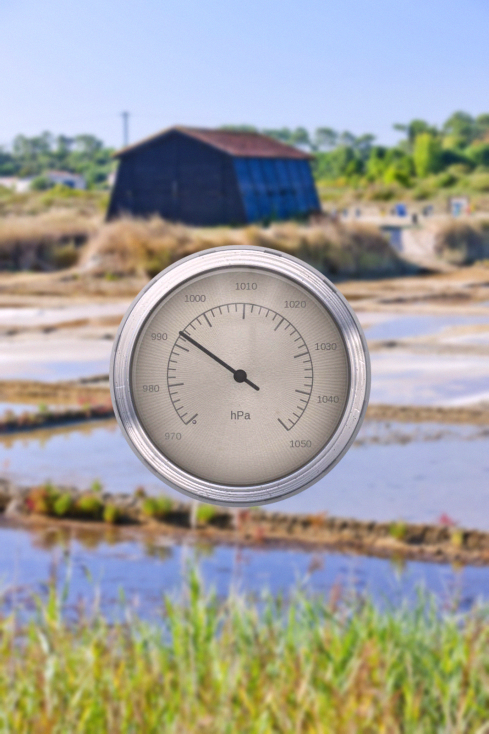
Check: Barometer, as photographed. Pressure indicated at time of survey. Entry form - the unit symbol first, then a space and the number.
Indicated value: hPa 993
